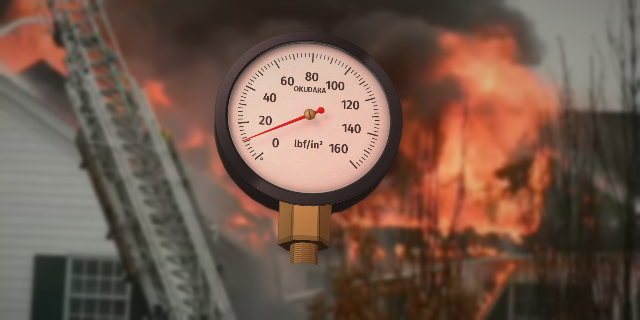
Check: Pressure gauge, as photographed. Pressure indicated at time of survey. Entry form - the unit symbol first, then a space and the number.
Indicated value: psi 10
